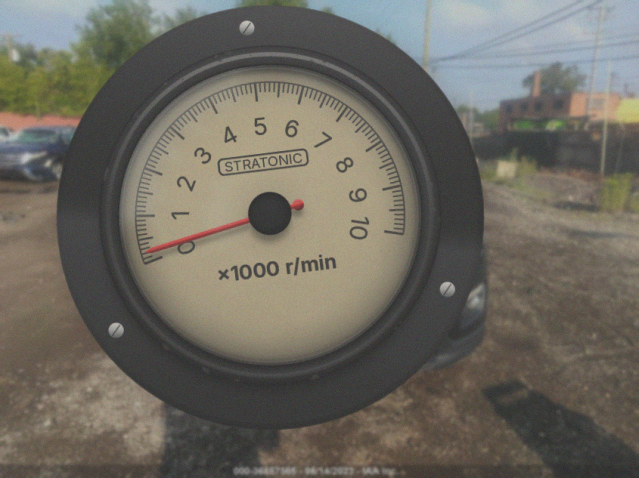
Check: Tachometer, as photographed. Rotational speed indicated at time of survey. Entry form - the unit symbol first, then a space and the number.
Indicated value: rpm 200
